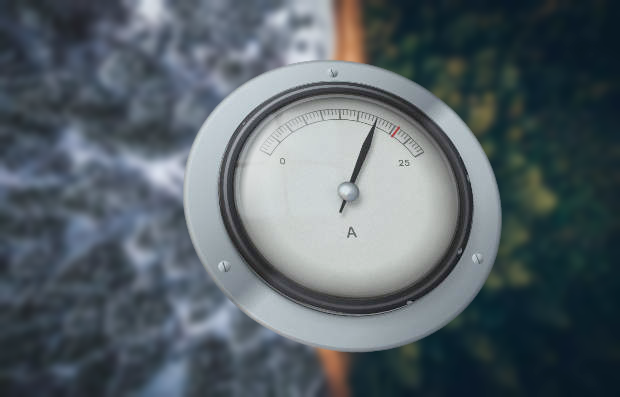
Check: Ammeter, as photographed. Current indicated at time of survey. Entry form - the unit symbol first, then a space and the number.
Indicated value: A 17.5
